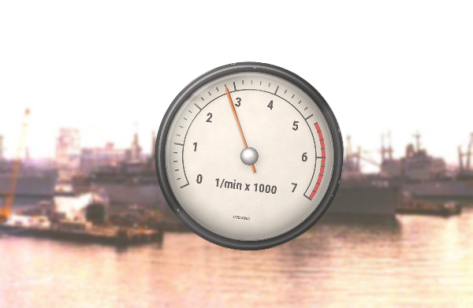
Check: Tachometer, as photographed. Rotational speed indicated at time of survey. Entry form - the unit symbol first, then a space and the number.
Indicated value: rpm 2800
